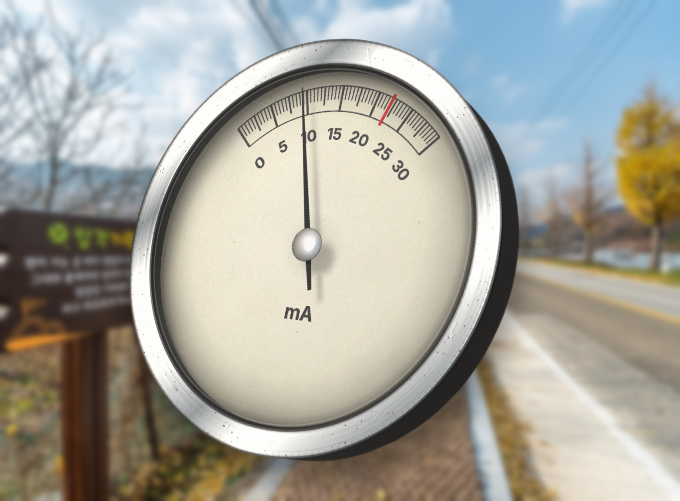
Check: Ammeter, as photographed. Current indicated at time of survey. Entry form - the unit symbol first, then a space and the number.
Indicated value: mA 10
